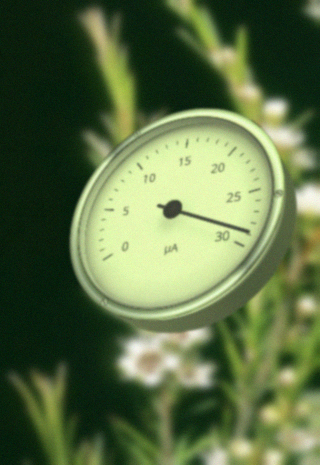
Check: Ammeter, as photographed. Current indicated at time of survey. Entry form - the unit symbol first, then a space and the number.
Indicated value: µA 29
